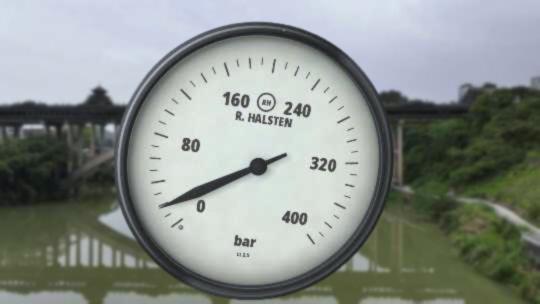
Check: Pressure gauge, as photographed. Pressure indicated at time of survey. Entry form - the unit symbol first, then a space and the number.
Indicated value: bar 20
